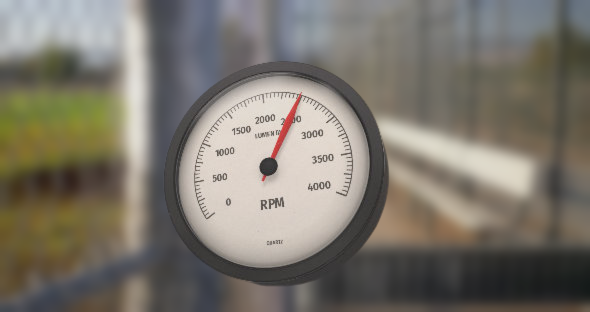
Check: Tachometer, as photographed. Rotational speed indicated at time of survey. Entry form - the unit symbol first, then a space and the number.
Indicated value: rpm 2500
